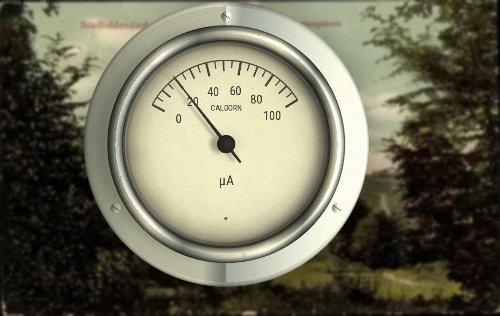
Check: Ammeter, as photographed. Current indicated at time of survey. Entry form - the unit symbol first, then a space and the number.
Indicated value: µA 20
